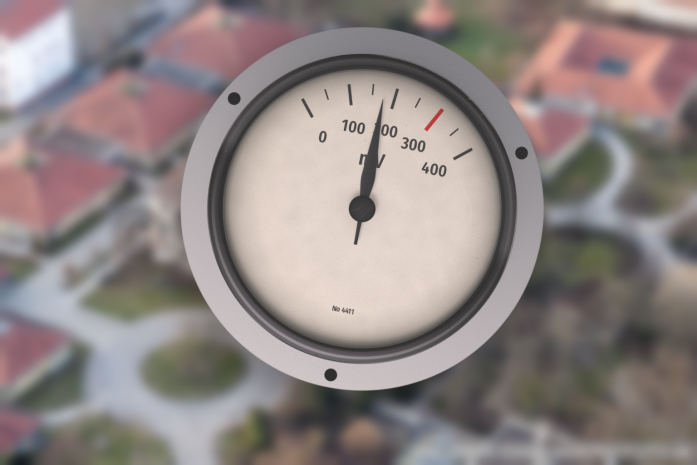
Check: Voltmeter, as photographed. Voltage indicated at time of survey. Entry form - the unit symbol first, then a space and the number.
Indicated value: mV 175
